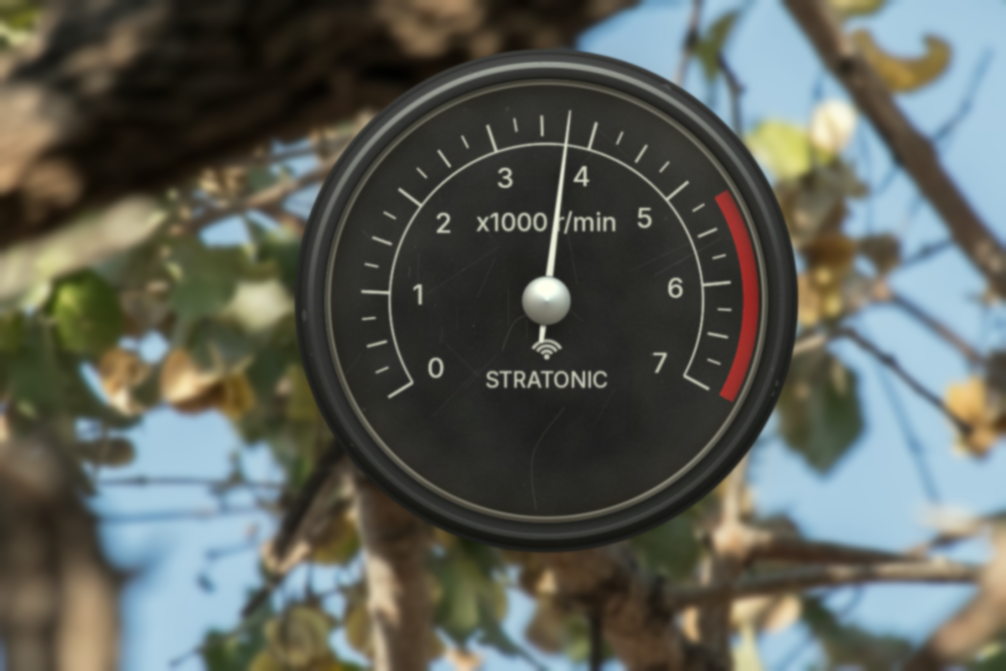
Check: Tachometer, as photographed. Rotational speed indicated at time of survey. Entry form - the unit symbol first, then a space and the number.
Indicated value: rpm 3750
